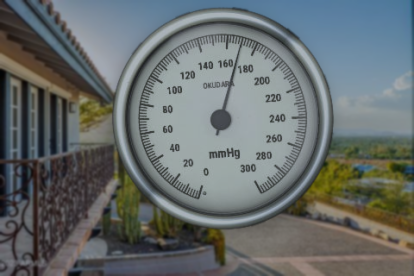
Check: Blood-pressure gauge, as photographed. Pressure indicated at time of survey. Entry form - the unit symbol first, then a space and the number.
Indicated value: mmHg 170
